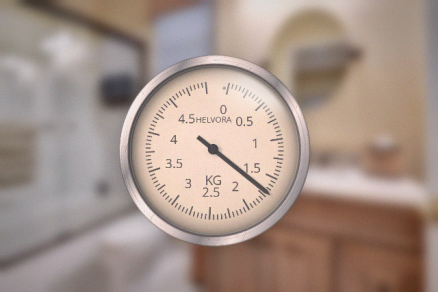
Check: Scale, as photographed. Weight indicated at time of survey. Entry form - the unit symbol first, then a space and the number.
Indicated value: kg 1.7
